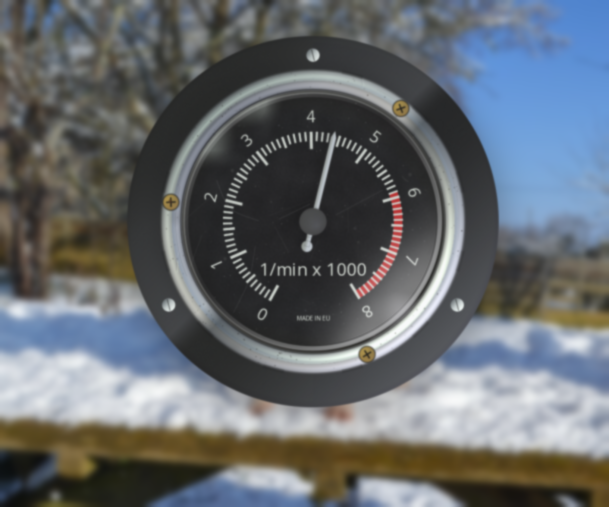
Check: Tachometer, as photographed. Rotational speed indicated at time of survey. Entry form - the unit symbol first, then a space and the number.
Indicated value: rpm 4400
